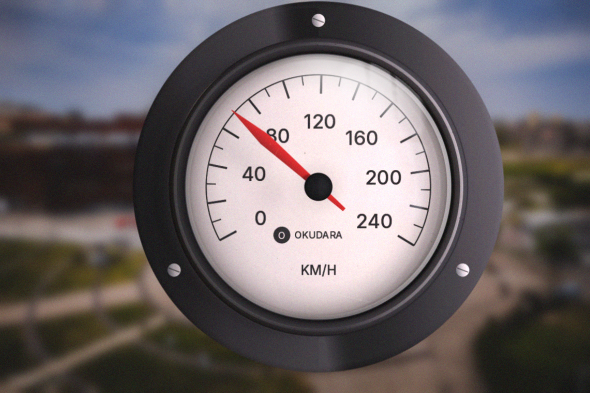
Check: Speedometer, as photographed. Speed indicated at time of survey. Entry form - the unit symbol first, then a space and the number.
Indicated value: km/h 70
